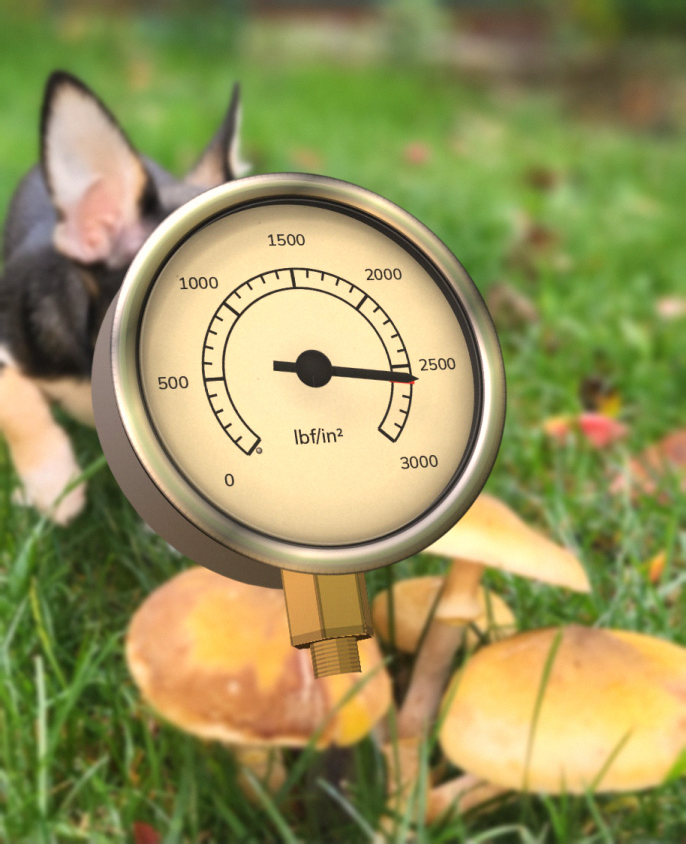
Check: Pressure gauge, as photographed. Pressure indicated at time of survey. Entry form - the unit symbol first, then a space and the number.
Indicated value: psi 2600
